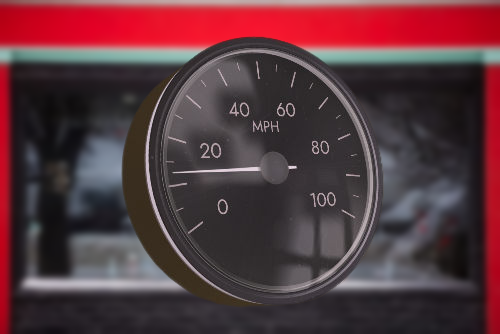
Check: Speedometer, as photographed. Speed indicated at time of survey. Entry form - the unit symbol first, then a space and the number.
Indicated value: mph 12.5
